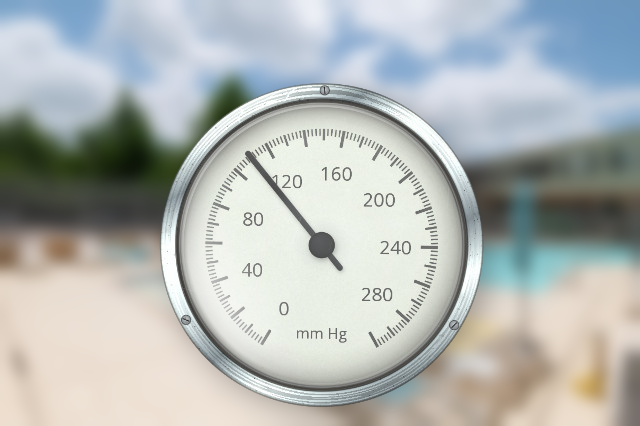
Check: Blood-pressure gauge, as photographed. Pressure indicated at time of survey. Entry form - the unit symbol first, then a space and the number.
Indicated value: mmHg 110
